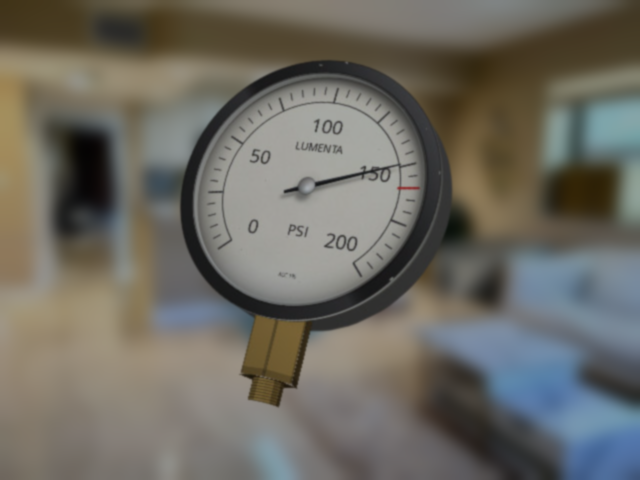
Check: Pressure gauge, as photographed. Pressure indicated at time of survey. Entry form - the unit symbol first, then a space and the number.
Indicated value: psi 150
